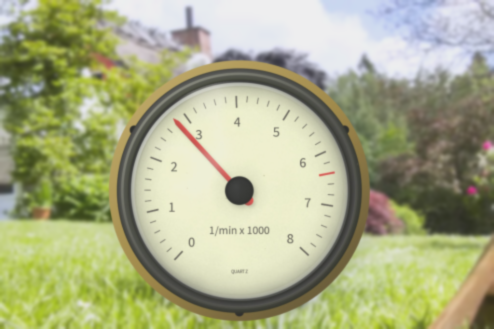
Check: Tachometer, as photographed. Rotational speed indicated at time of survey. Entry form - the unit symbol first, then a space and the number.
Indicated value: rpm 2800
